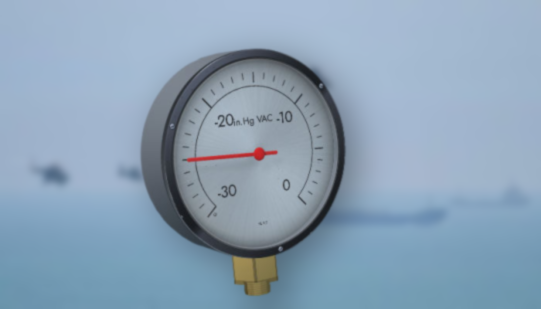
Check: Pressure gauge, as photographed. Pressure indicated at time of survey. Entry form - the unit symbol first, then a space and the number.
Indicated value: inHg -25
